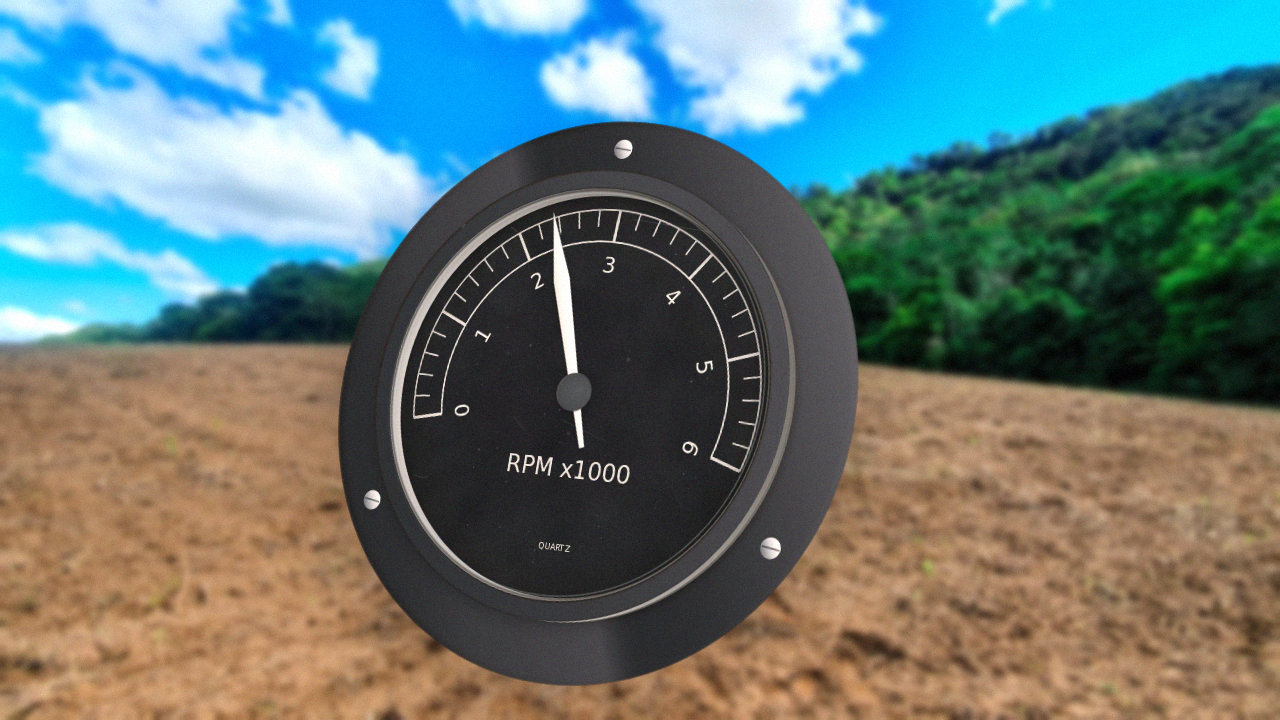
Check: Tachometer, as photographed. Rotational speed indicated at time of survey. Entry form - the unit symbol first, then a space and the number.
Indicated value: rpm 2400
